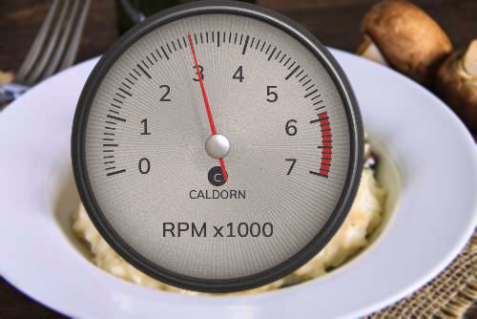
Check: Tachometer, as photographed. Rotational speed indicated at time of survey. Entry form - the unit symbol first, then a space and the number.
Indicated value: rpm 3000
